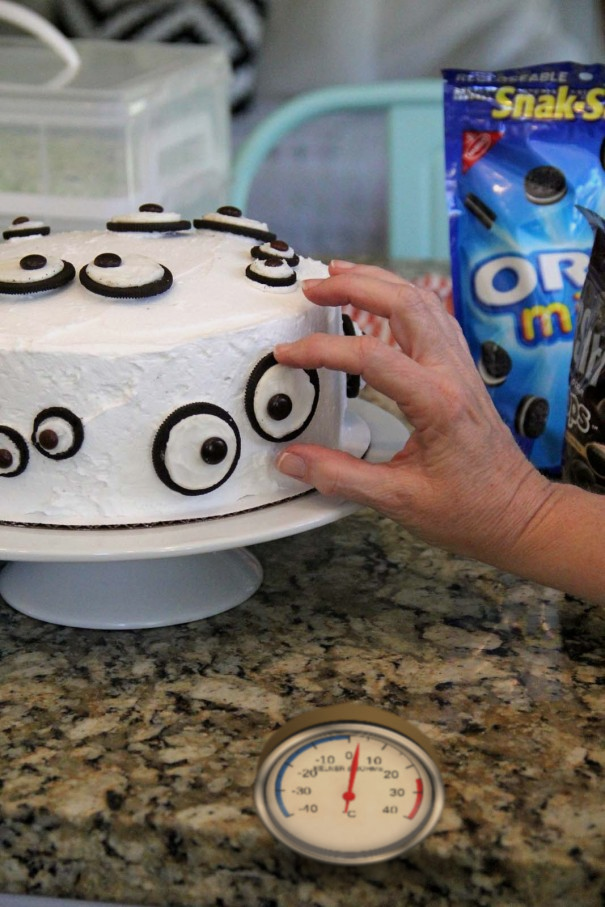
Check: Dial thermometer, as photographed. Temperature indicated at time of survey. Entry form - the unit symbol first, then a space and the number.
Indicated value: °C 2.5
